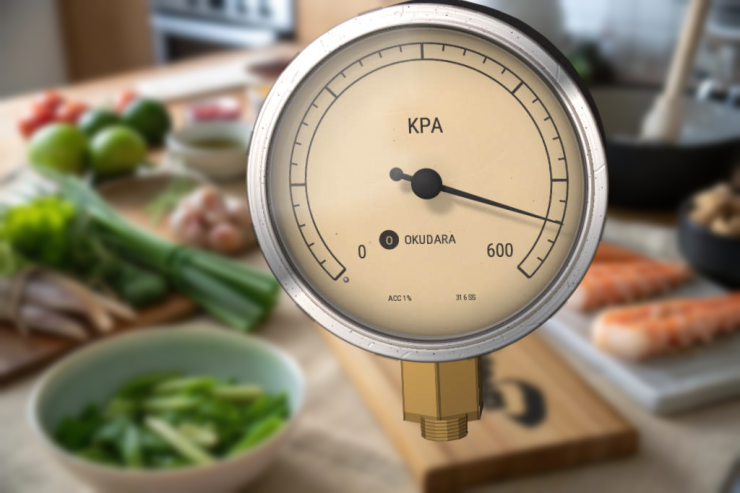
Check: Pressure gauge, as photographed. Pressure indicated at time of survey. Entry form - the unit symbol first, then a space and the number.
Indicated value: kPa 540
